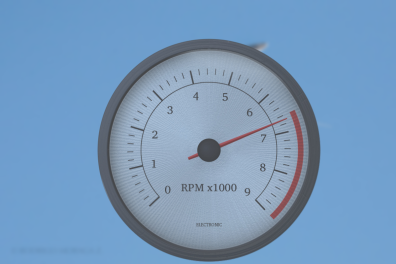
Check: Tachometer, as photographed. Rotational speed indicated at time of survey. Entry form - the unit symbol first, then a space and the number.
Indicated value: rpm 6700
